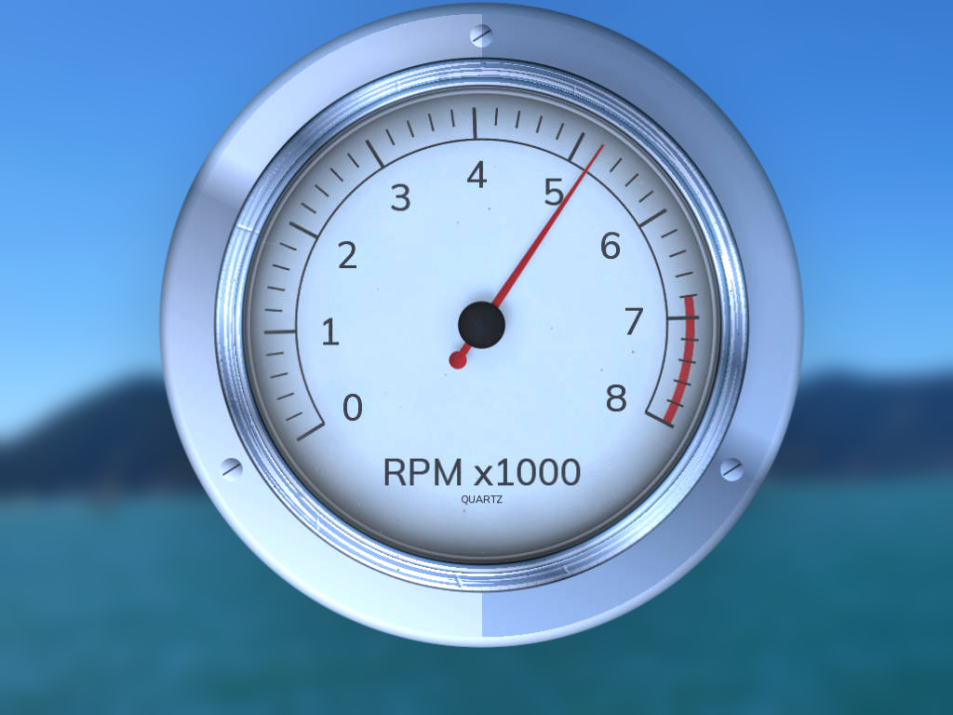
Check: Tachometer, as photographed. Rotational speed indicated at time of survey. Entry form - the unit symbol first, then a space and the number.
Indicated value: rpm 5200
